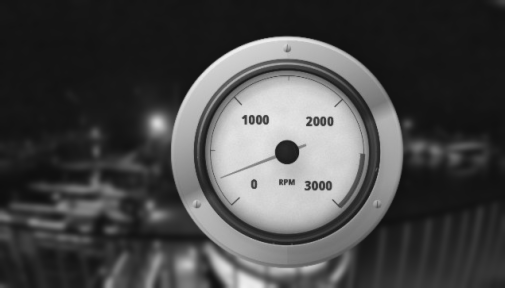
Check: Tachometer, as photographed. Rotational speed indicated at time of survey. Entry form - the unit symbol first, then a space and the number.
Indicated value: rpm 250
